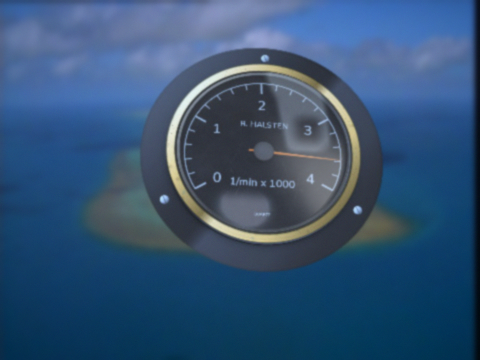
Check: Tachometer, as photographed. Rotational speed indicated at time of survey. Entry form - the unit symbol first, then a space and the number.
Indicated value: rpm 3600
